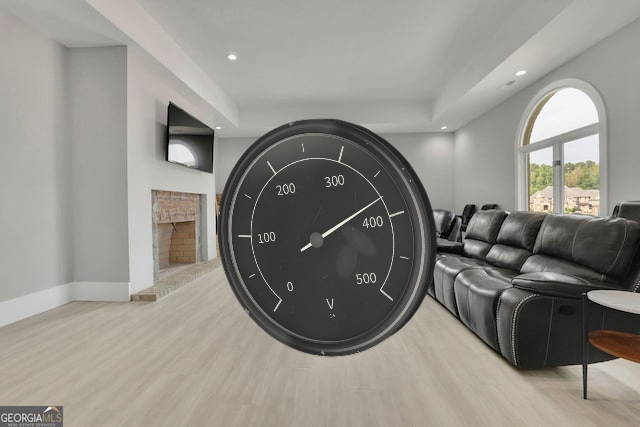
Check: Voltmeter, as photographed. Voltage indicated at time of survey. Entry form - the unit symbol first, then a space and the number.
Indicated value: V 375
